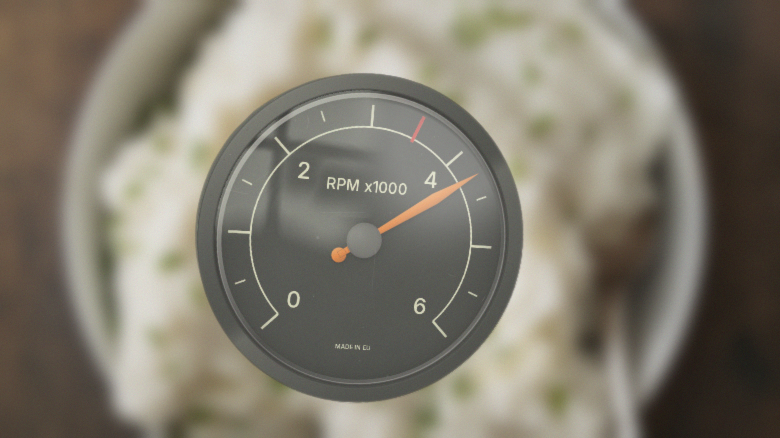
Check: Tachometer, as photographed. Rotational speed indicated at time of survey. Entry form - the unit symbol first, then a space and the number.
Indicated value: rpm 4250
